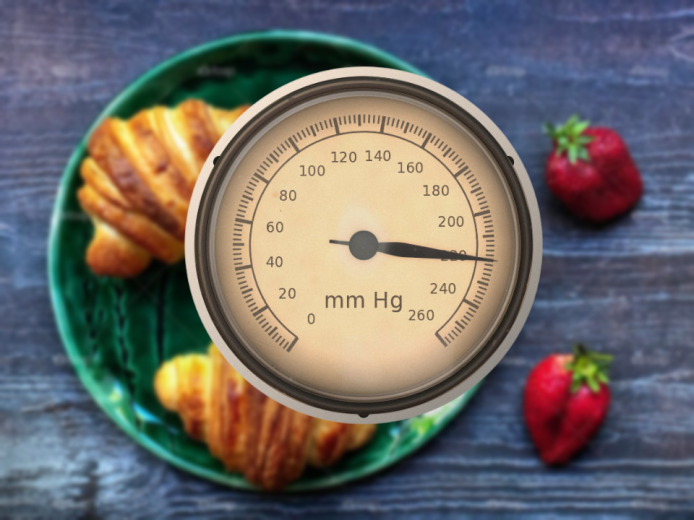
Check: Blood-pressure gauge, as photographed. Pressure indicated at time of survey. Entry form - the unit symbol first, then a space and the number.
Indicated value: mmHg 220
